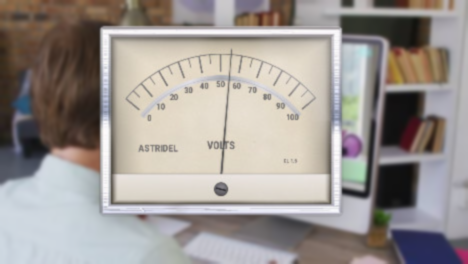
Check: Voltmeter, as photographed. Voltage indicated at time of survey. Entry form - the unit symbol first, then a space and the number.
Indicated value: V 55
